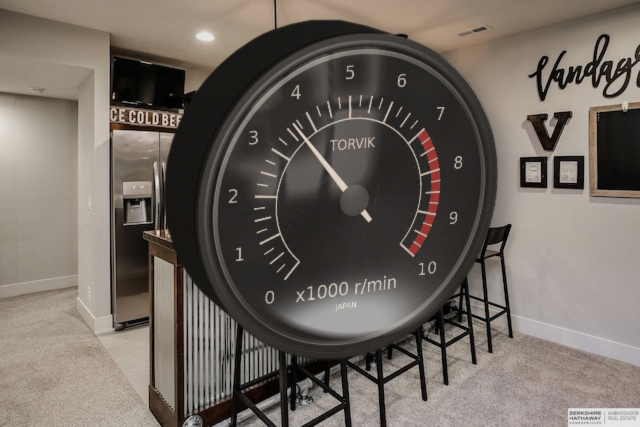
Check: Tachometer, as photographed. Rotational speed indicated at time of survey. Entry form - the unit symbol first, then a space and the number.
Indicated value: rpm 3625
